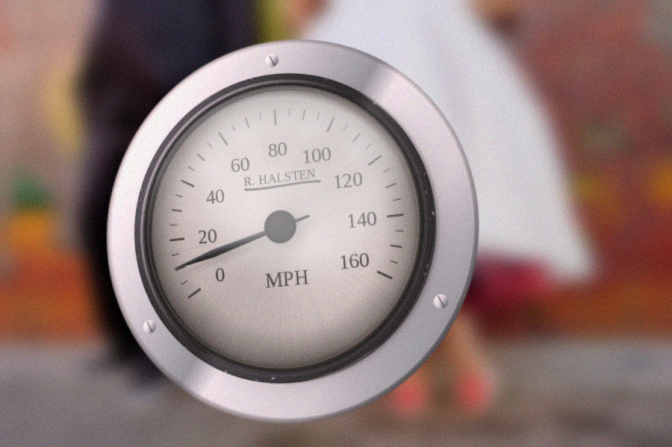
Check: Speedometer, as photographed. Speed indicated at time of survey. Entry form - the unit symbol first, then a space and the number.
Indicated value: mph 10
